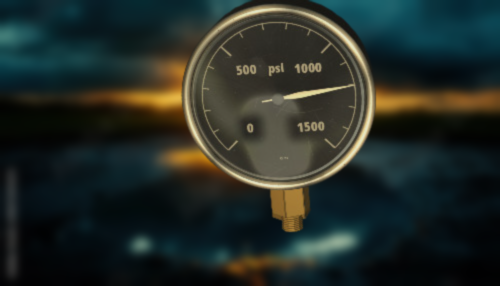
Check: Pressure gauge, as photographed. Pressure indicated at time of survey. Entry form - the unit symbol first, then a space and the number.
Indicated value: psi 1200
